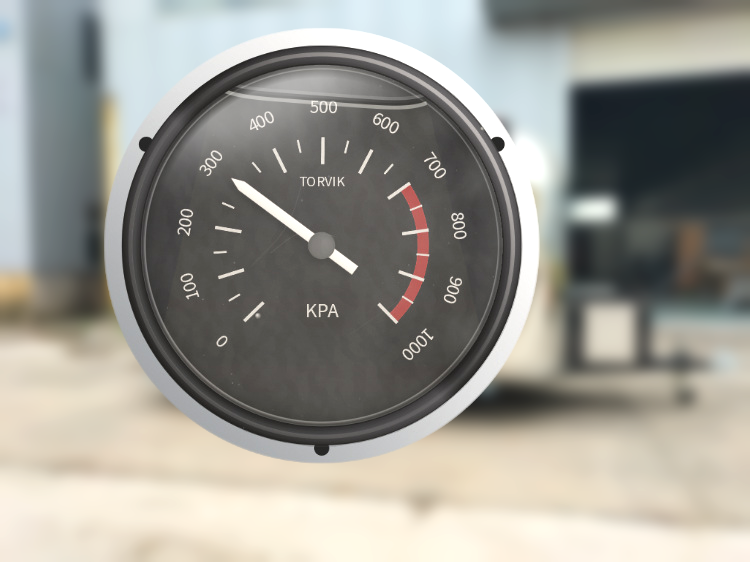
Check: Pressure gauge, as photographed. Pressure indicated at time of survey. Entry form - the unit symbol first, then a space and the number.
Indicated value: kPa 300
